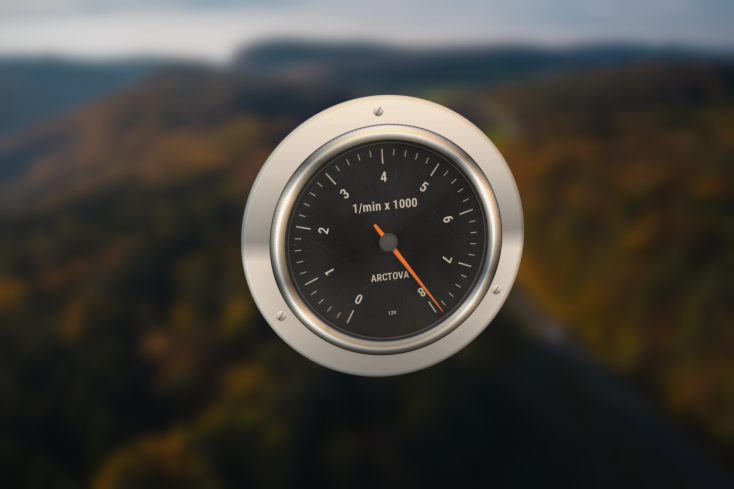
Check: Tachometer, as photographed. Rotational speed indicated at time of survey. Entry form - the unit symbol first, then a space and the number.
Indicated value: rpm 7900
